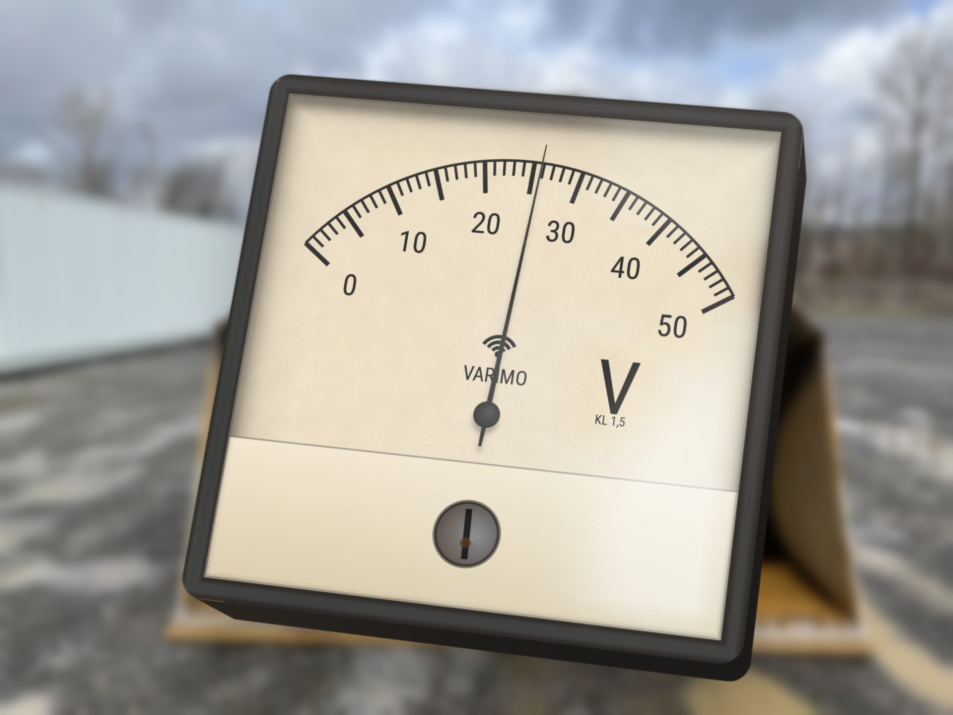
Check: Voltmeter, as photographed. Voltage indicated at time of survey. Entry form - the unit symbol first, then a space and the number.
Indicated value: V 26
